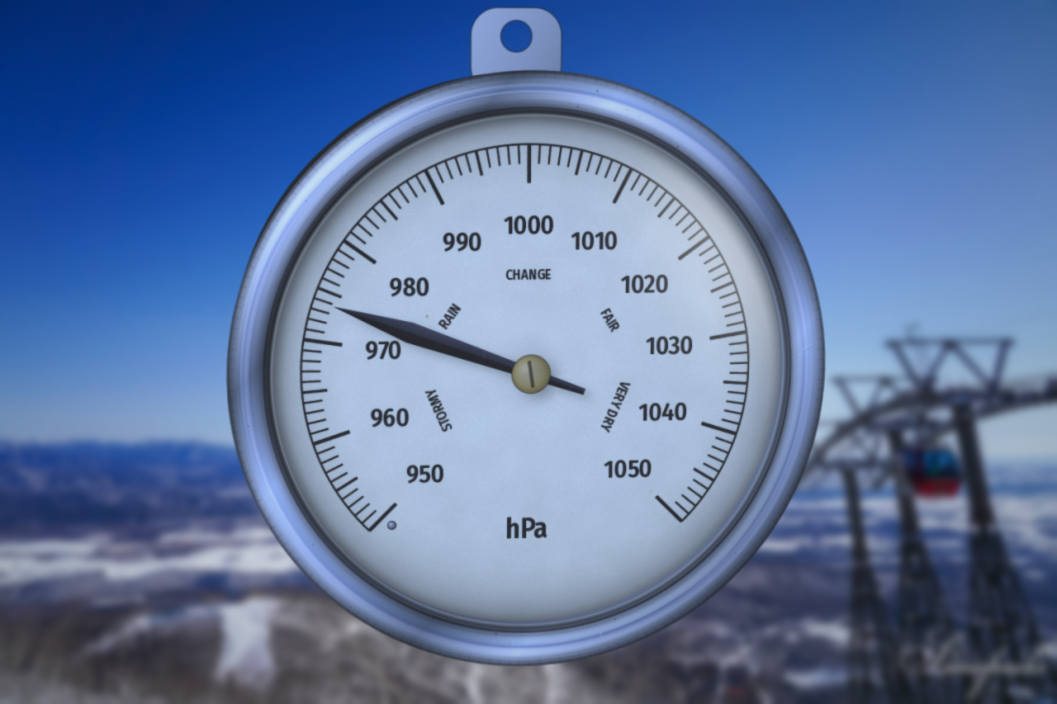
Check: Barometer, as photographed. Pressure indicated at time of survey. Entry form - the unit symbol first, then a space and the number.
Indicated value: hPa 974
